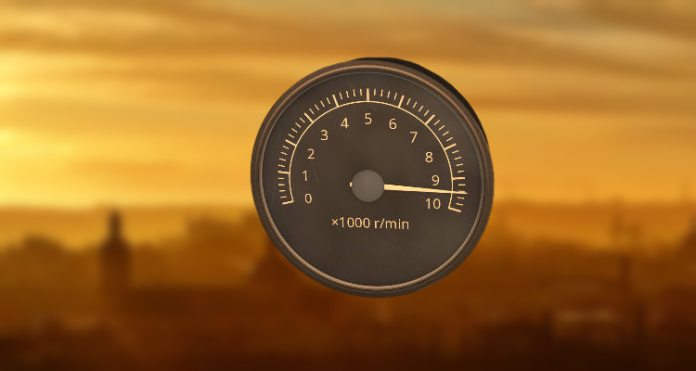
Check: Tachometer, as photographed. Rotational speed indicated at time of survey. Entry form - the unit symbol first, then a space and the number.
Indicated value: rpm 9400
